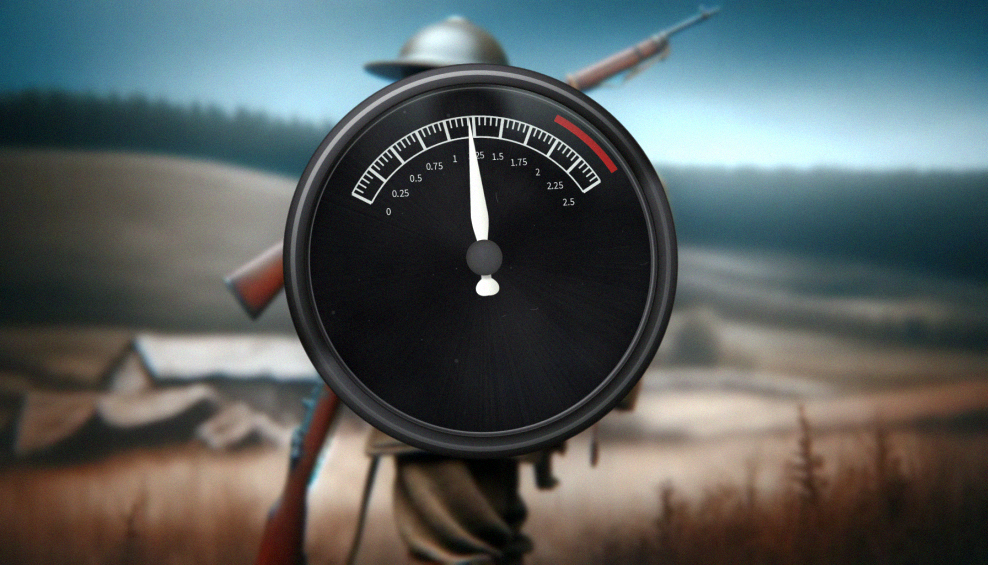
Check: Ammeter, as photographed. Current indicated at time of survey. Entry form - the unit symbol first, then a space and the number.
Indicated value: A 1.2
